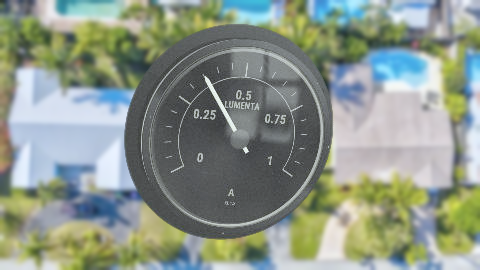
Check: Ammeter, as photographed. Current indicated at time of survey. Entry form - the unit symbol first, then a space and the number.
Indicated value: A 0.35
